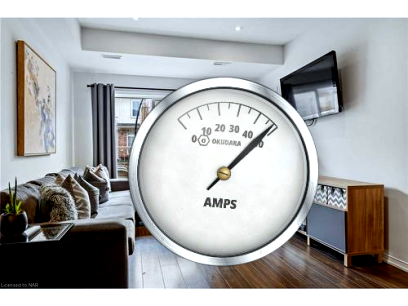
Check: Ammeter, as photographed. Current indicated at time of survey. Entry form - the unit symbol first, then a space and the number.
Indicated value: A 47.5
